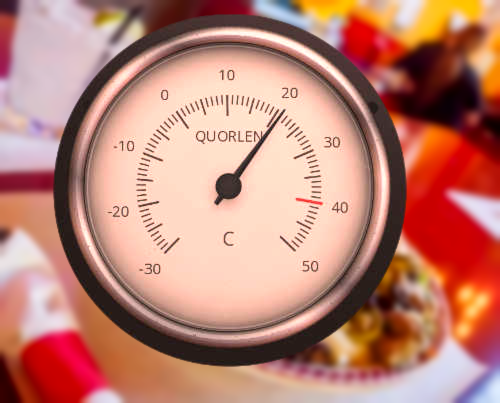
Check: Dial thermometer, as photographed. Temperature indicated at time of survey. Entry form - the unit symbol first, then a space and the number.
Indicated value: °C 21
